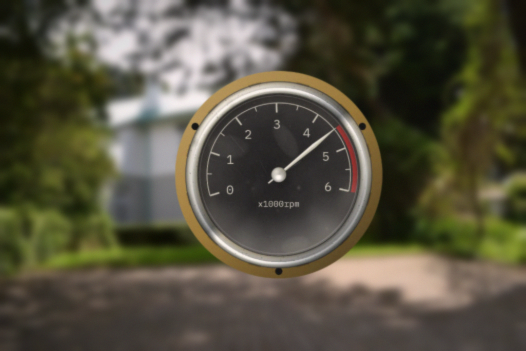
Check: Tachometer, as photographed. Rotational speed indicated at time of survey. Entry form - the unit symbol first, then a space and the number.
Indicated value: rpm 4500
